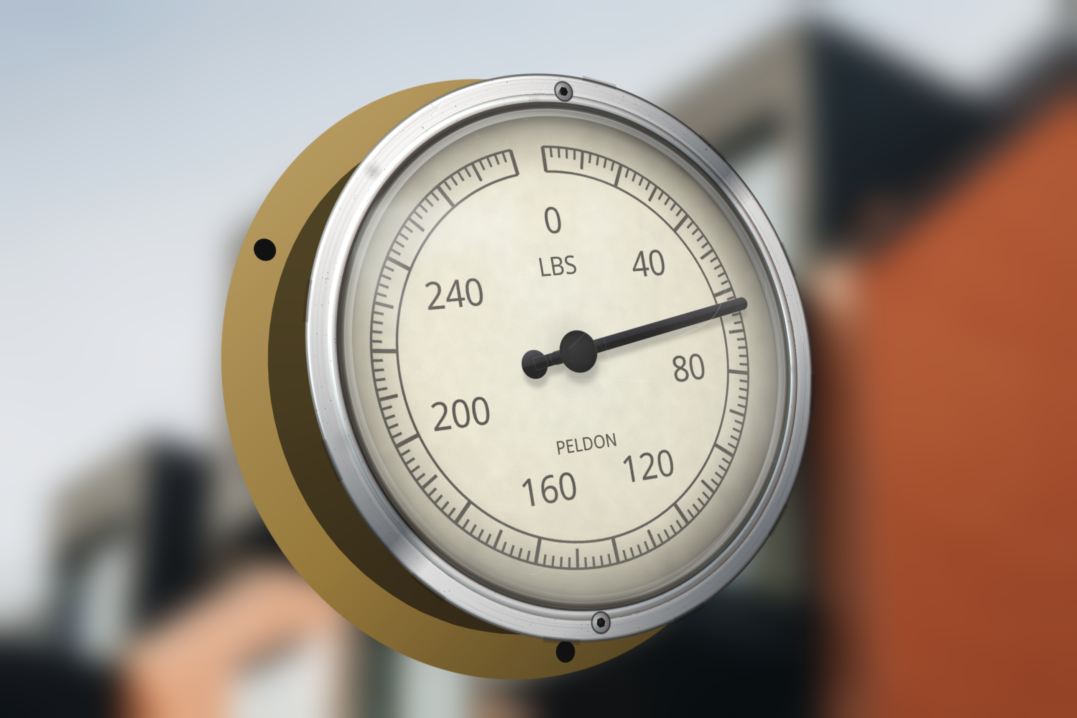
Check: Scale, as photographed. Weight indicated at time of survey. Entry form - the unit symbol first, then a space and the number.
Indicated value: lb 64
